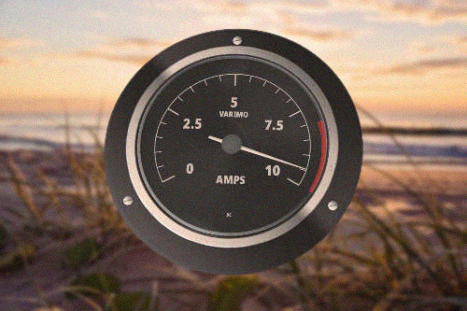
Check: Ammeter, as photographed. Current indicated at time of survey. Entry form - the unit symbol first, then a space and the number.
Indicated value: A 9.5
